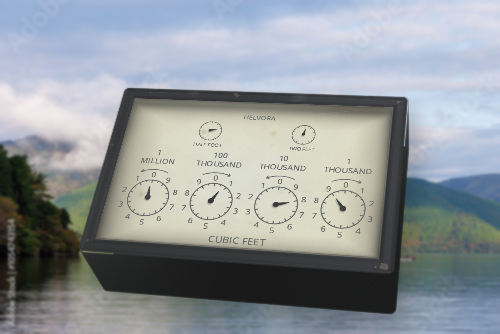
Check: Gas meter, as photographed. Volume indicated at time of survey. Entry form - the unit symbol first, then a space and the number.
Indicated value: ft³ 7900
